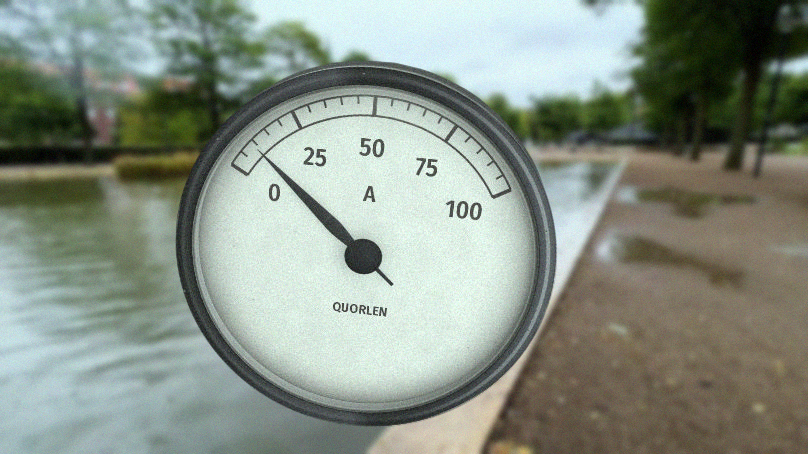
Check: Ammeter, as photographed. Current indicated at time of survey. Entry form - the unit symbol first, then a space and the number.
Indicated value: A 10
